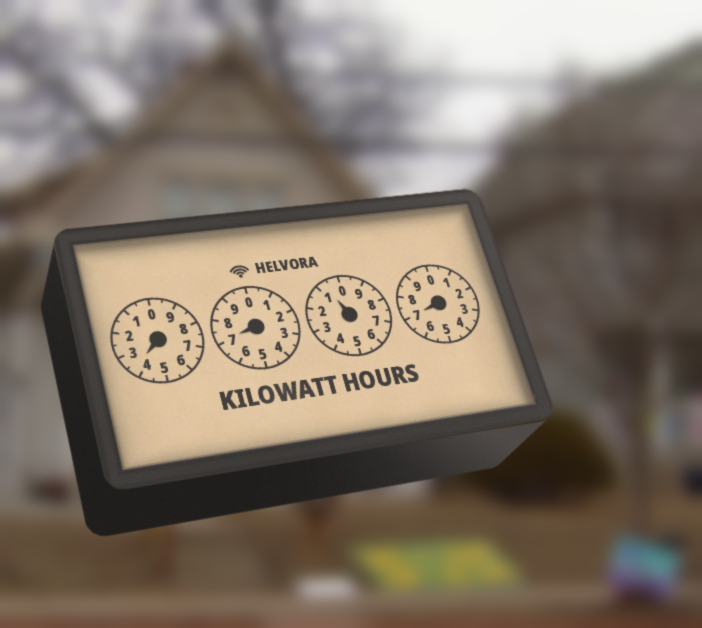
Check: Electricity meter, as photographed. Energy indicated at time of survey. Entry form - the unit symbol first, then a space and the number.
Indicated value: kWh 3707
